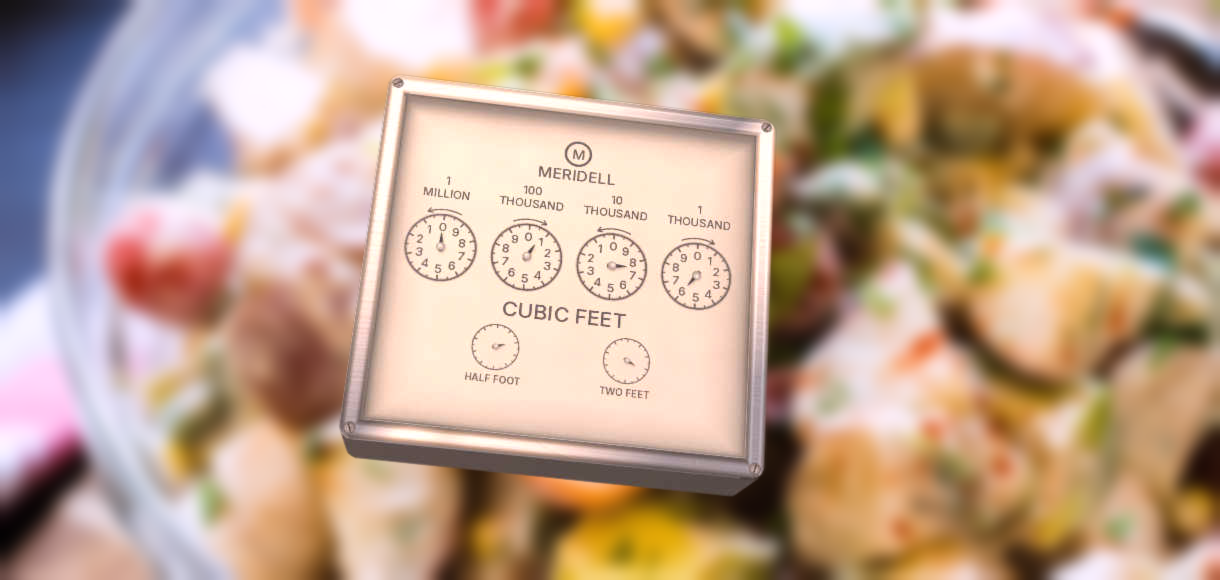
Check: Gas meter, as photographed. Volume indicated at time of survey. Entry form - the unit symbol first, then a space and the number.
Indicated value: ft³ 7600
